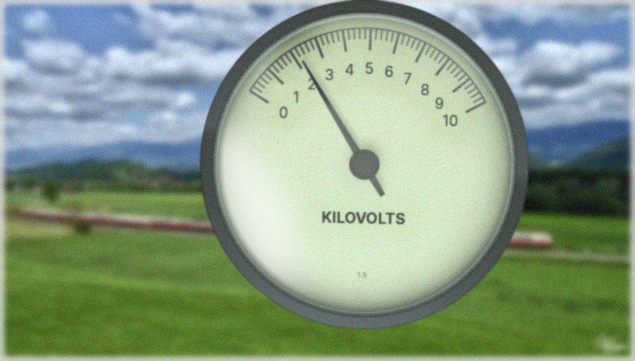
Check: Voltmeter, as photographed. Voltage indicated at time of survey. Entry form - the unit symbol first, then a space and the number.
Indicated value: kV 2.2
